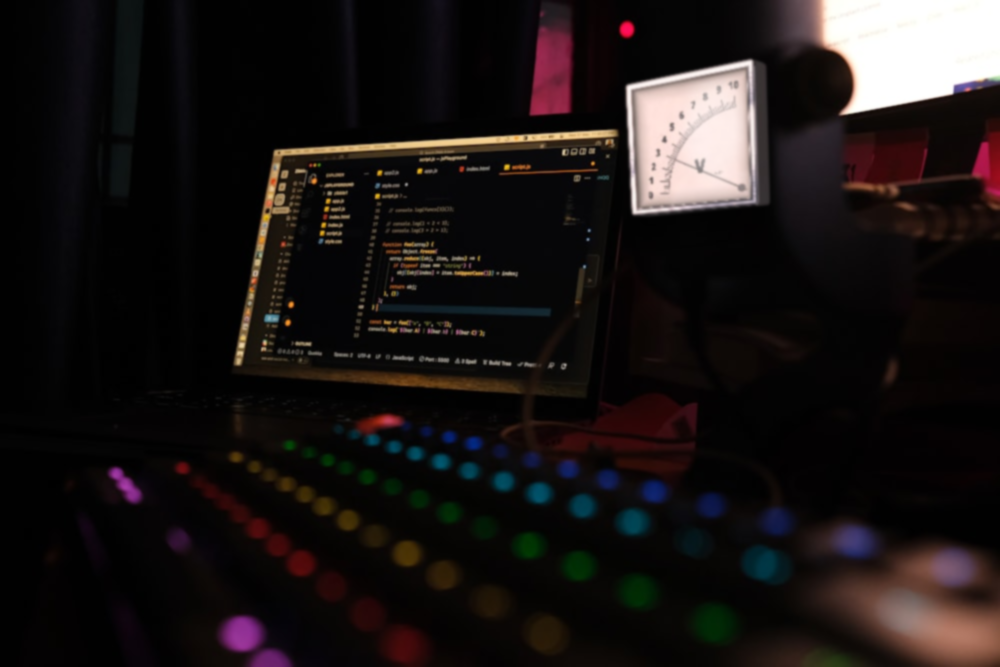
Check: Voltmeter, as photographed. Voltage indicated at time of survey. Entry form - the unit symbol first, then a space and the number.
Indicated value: V 3
